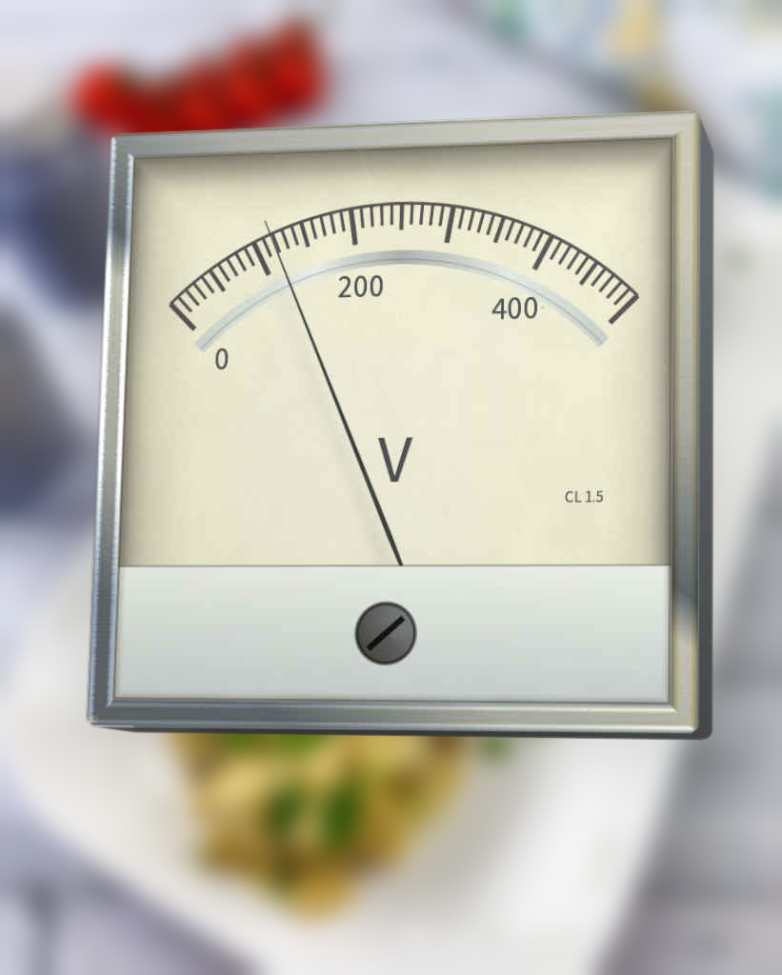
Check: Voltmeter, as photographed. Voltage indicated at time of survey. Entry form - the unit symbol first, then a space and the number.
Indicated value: V 120
